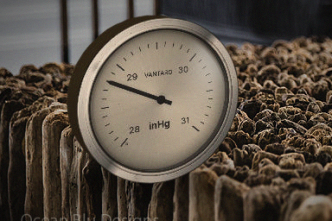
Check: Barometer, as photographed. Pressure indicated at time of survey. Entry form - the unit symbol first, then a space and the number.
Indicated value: inHg 28.8
